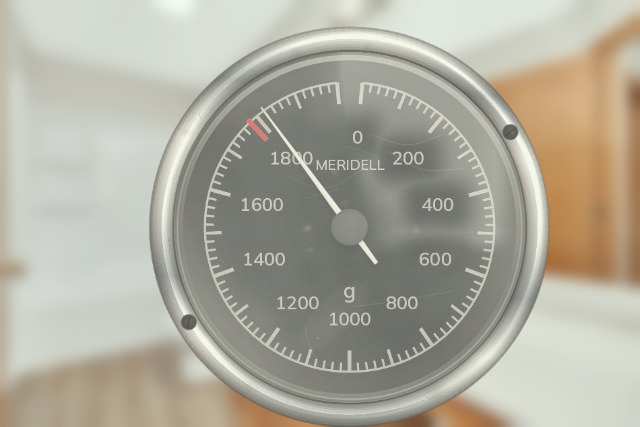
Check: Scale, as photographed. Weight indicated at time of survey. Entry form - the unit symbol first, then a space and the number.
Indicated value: g 1820
